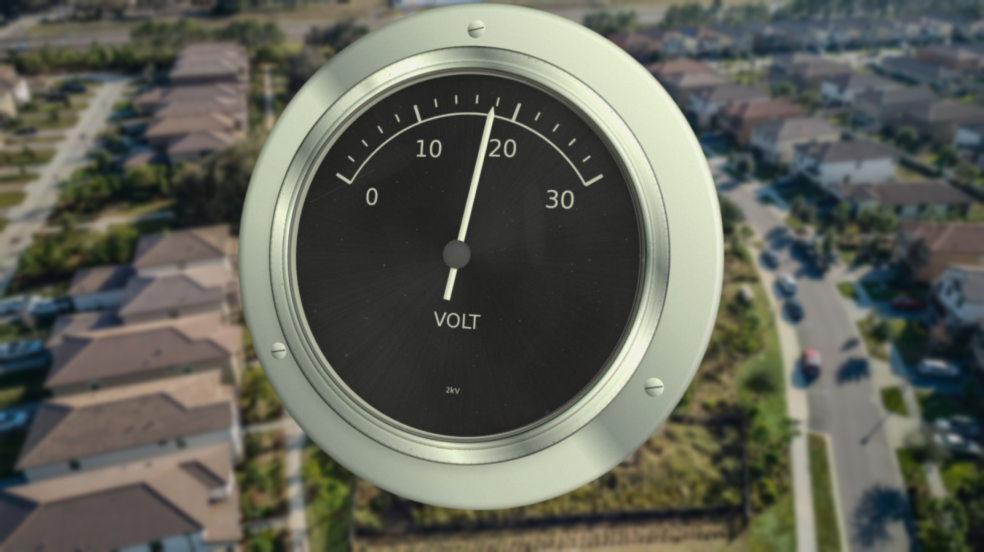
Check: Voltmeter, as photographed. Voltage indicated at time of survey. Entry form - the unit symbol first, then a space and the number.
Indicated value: V 18
